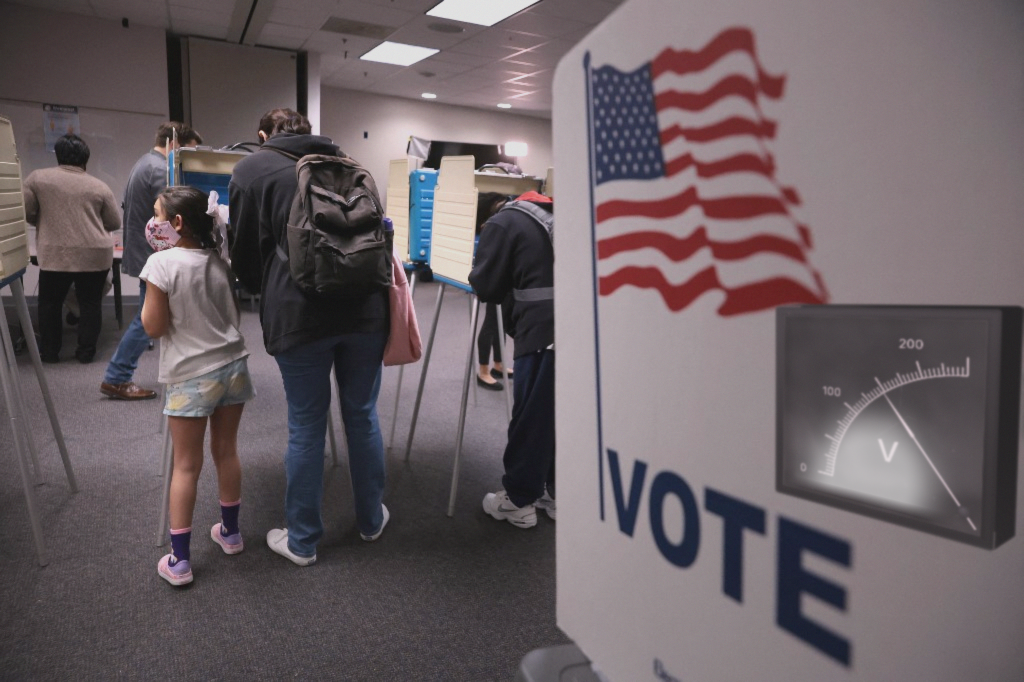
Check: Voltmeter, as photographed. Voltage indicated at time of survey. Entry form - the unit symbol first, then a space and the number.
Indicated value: V 150
